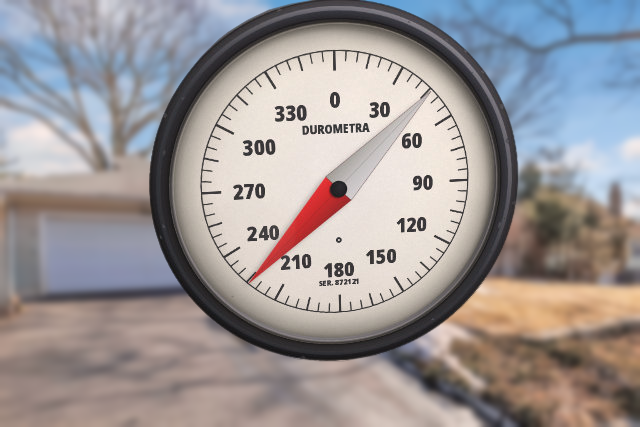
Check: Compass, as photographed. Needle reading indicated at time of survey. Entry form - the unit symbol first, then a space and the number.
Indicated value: ° 225
